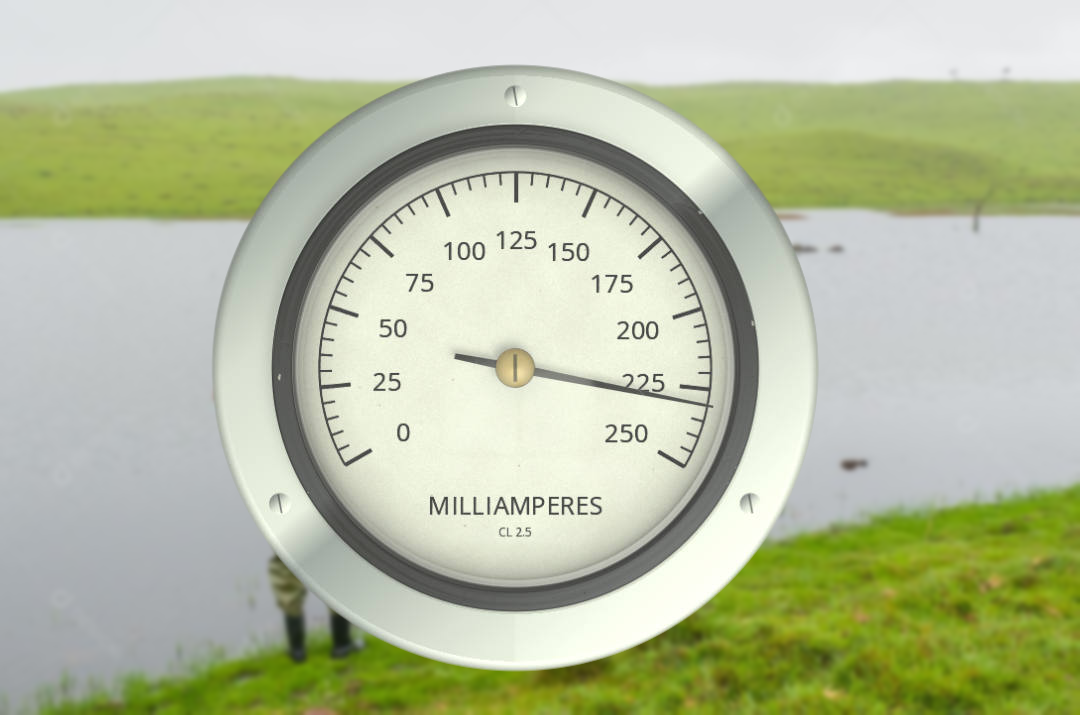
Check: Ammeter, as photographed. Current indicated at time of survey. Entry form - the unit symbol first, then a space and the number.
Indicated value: mA 230
